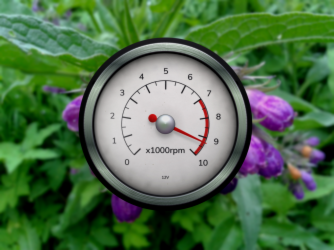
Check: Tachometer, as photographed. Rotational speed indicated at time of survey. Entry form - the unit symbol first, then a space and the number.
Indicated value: rpm 9250
